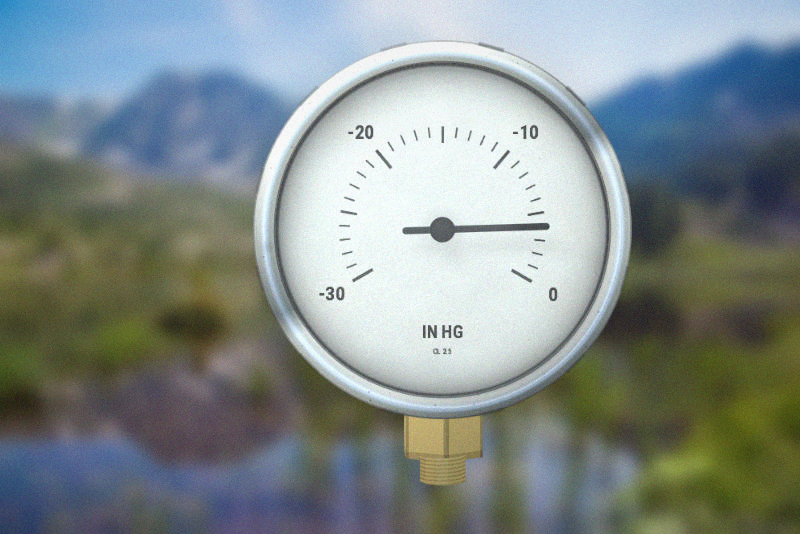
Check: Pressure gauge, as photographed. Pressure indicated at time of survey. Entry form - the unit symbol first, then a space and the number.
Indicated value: inHg -4
